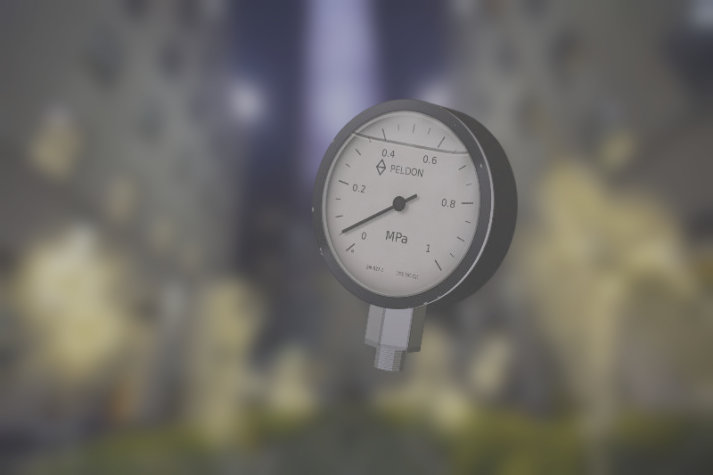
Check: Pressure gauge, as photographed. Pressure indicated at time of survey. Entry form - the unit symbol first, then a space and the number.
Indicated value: MPa 0.05
